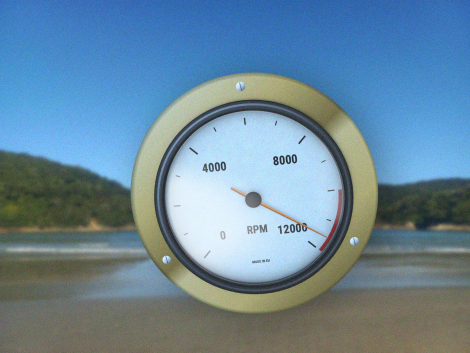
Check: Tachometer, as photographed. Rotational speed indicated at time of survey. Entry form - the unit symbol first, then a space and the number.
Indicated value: rpm 11500
